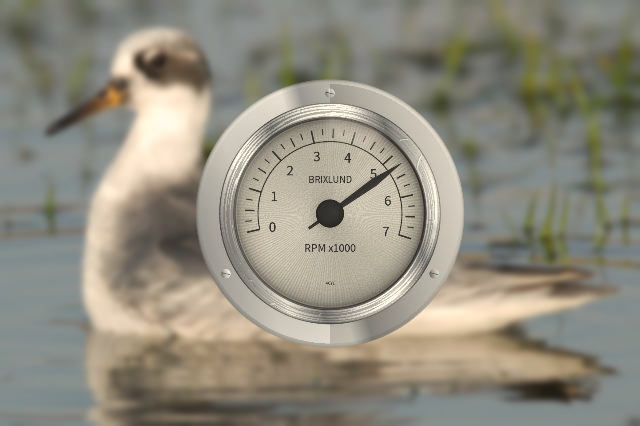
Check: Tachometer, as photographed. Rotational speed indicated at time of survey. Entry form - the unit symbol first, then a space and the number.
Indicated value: rpm 5250
